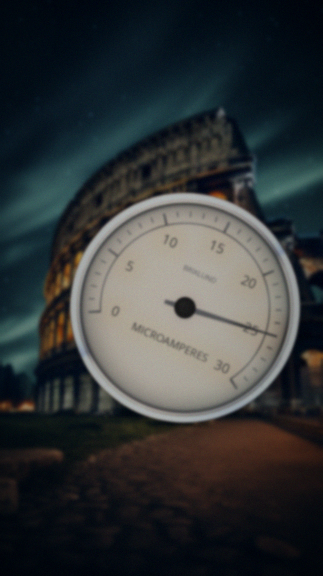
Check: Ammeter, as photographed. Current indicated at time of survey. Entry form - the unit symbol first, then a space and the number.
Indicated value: µA 25
